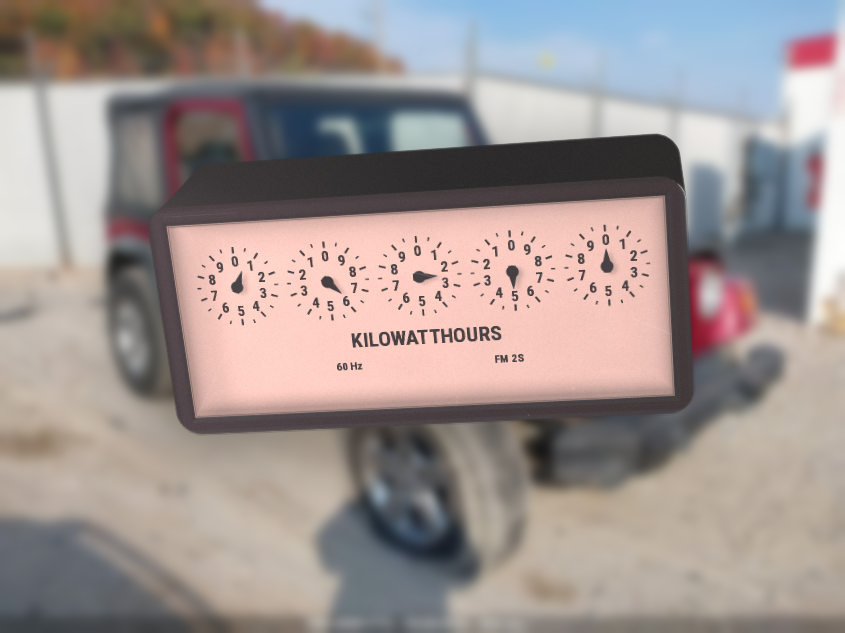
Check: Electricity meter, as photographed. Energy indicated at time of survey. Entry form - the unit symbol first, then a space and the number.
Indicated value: kWh 6250
